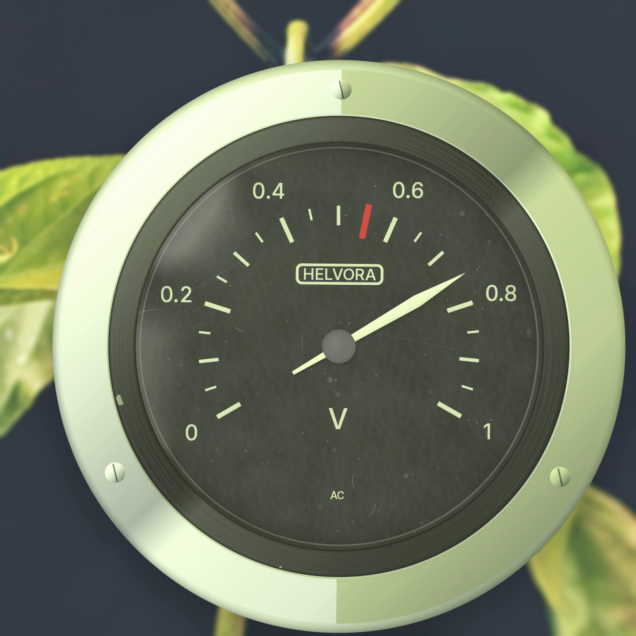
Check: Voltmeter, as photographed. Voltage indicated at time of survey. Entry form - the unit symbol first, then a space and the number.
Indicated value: V 0.75
